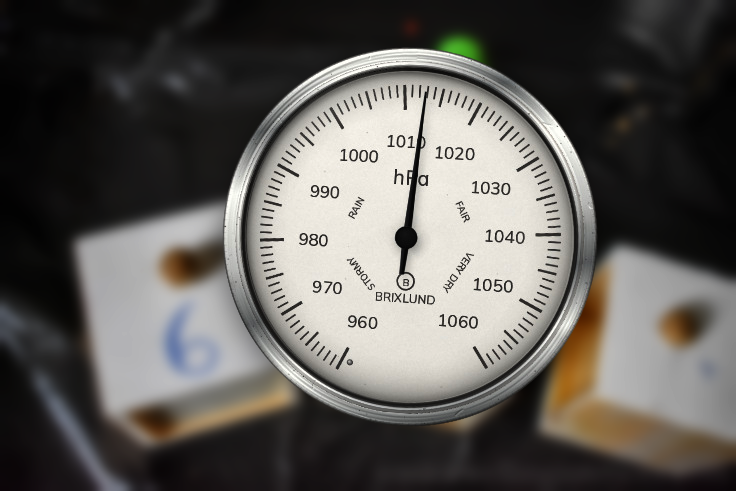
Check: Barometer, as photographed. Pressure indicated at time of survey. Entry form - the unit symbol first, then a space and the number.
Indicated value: hPa 1013
